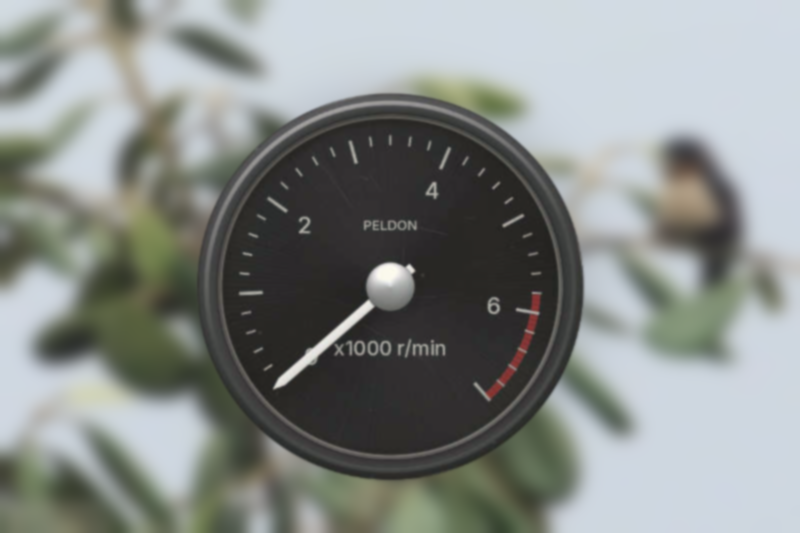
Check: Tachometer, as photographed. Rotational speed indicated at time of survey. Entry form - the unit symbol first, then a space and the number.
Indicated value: rpm 0
